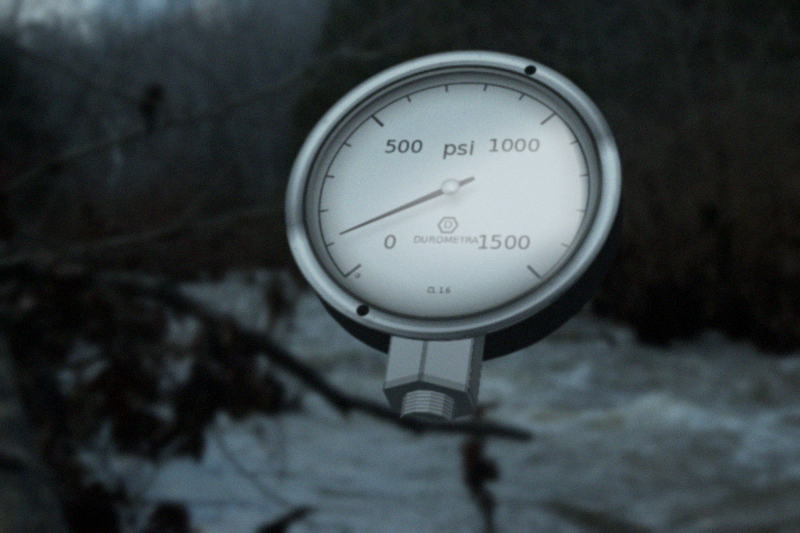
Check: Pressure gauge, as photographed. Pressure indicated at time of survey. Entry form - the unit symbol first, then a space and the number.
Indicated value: psi 100
